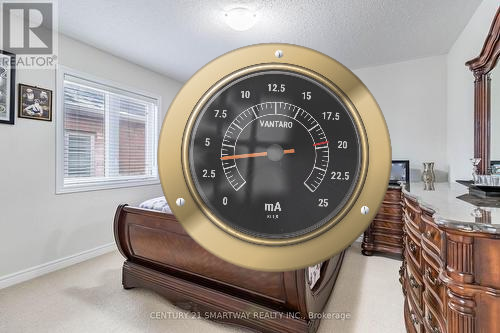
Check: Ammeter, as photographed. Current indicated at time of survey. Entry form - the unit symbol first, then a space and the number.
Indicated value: mA 3.5
